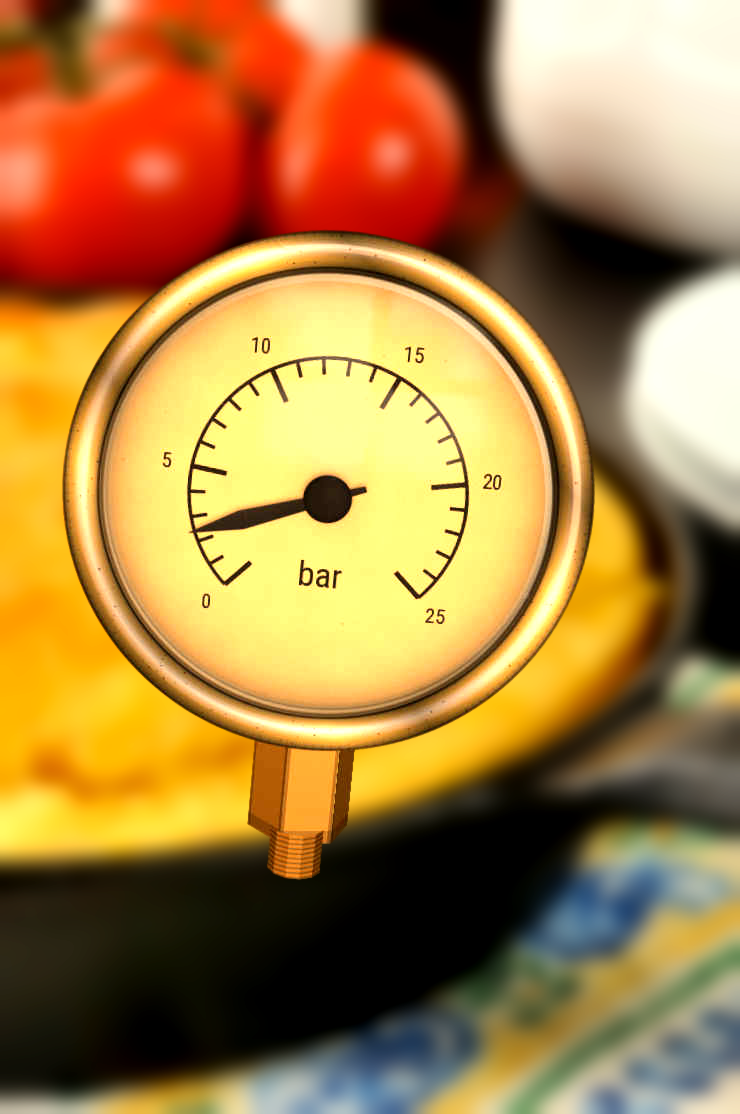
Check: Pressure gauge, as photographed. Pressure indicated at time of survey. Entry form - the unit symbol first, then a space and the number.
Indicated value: bar 2.5
